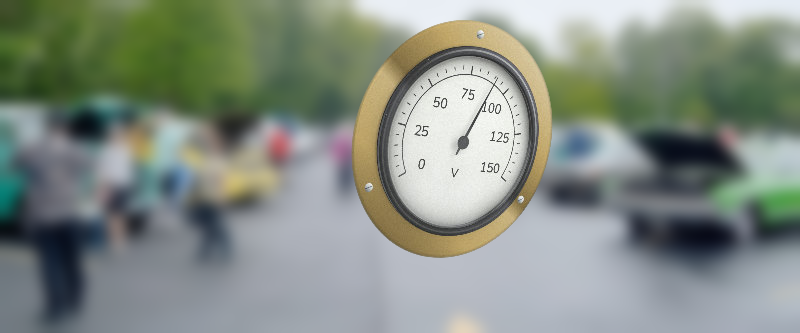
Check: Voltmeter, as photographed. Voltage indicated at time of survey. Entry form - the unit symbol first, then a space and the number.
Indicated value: V 90
